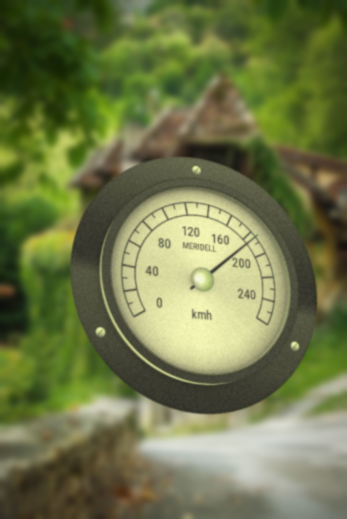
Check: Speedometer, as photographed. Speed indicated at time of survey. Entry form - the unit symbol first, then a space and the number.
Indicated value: km/h 185
